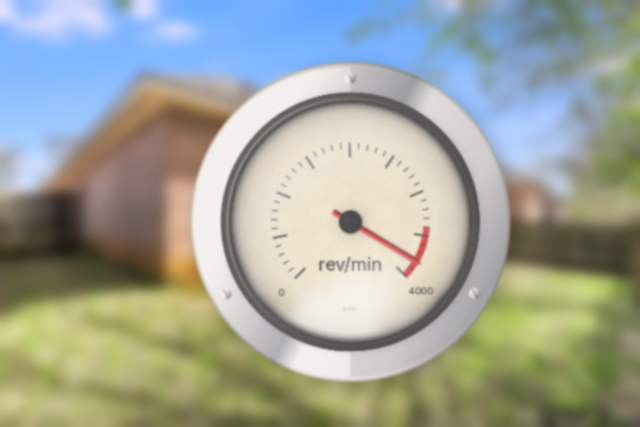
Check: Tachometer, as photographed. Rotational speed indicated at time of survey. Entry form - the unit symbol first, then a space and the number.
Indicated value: rpm 3800
